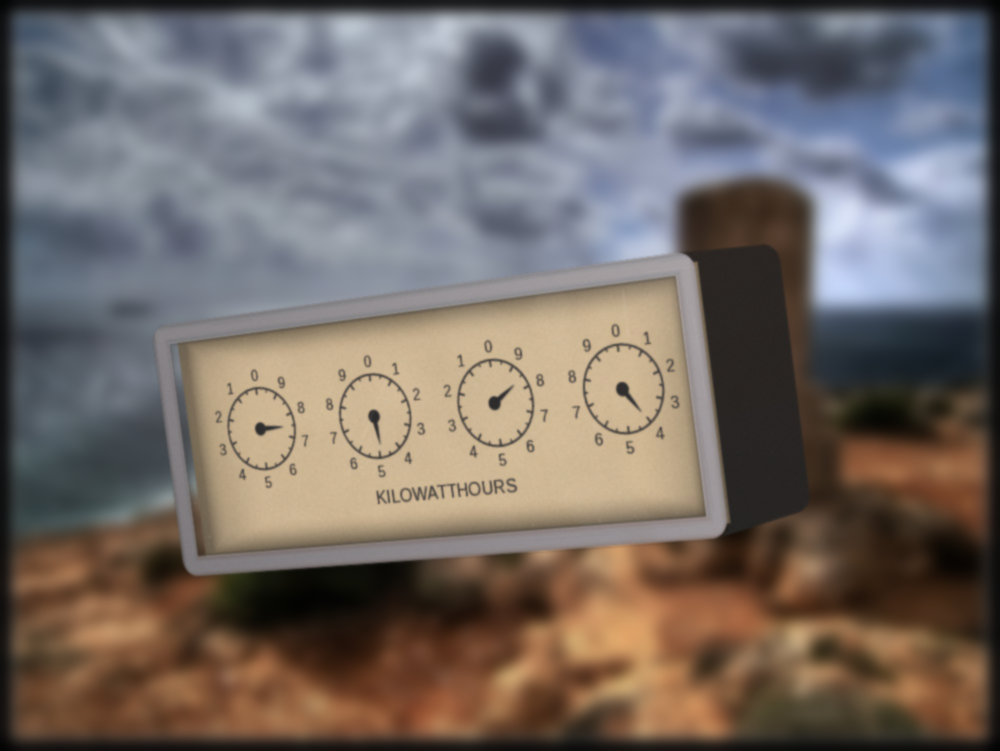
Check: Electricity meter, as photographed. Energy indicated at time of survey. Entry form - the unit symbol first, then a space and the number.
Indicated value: kWh 7484
